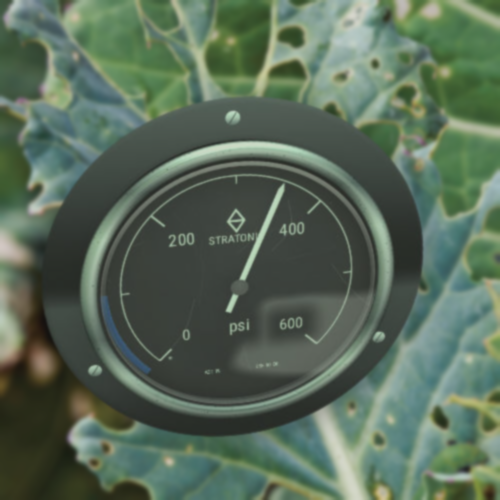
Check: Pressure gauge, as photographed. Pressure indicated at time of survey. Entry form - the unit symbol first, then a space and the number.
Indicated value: psi 350
